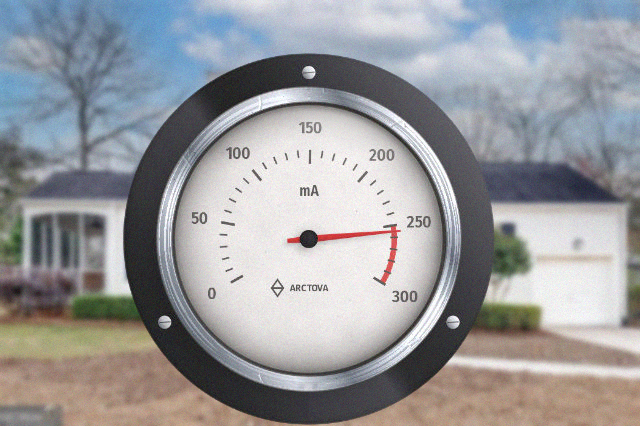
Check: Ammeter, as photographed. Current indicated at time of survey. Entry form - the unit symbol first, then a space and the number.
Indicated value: mA 255
